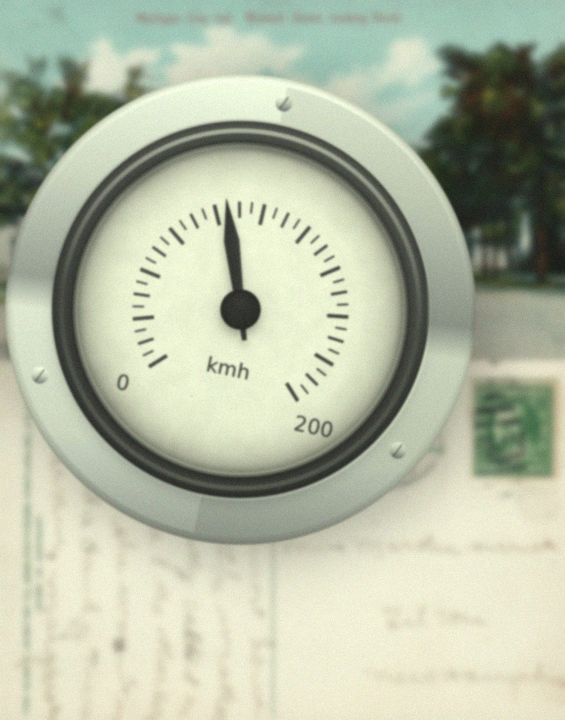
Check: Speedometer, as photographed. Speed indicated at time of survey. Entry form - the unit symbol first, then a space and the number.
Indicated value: km/h 85
